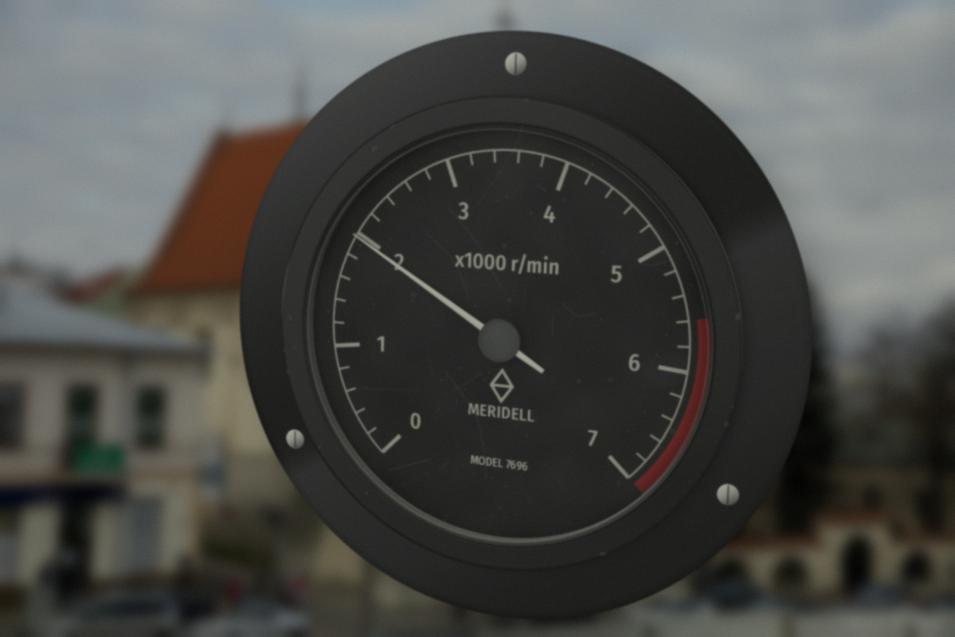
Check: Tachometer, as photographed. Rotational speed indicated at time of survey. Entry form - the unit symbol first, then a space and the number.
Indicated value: rpm 2000
